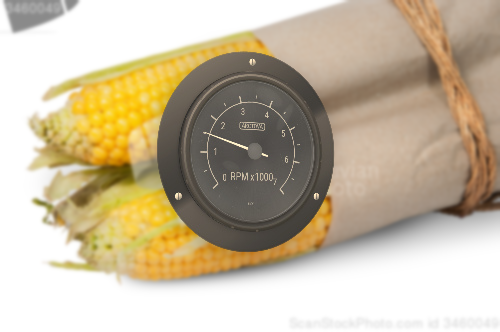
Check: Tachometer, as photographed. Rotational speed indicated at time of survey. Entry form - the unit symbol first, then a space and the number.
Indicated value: rpm 1500
